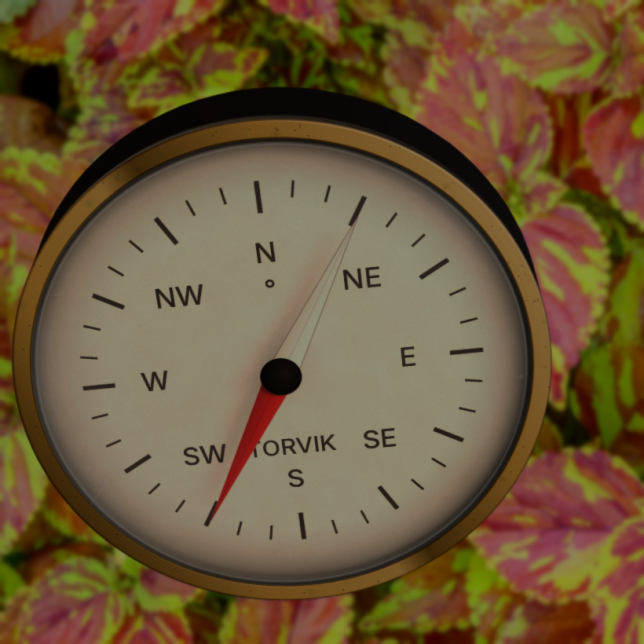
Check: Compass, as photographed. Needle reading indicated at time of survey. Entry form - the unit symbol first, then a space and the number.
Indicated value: ° 210
